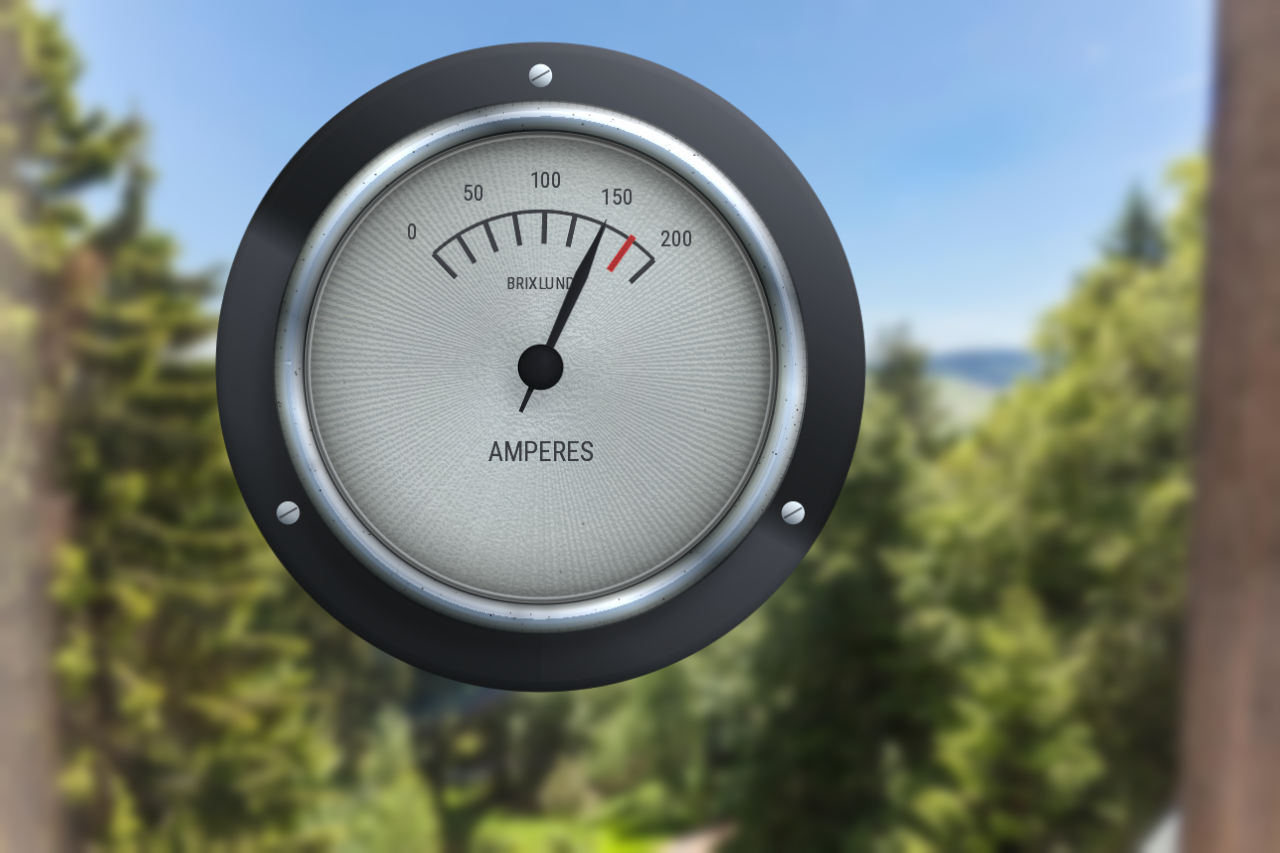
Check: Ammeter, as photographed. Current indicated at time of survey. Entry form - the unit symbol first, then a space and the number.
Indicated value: A 150
